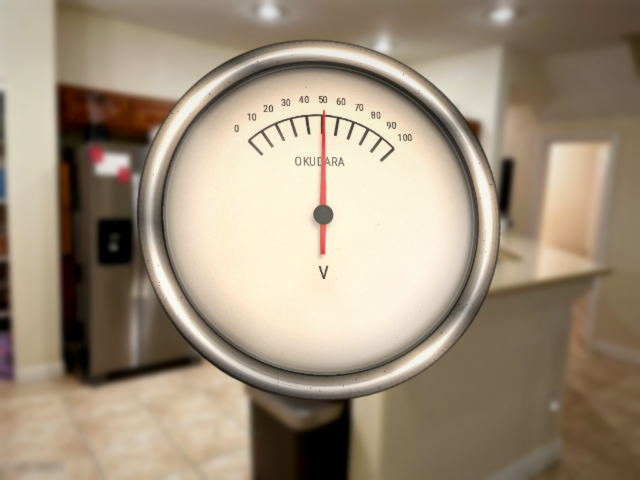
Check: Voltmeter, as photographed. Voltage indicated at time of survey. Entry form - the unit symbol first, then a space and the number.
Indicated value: V 50
